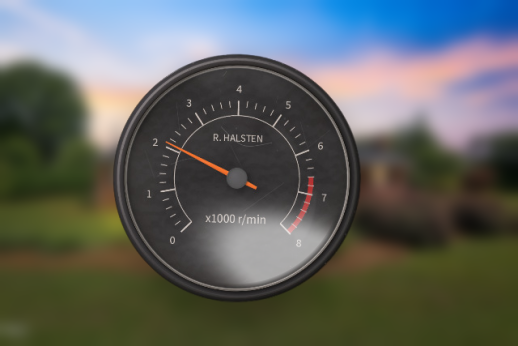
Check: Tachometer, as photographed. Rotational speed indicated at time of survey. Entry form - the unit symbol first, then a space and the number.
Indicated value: rpm 2100
